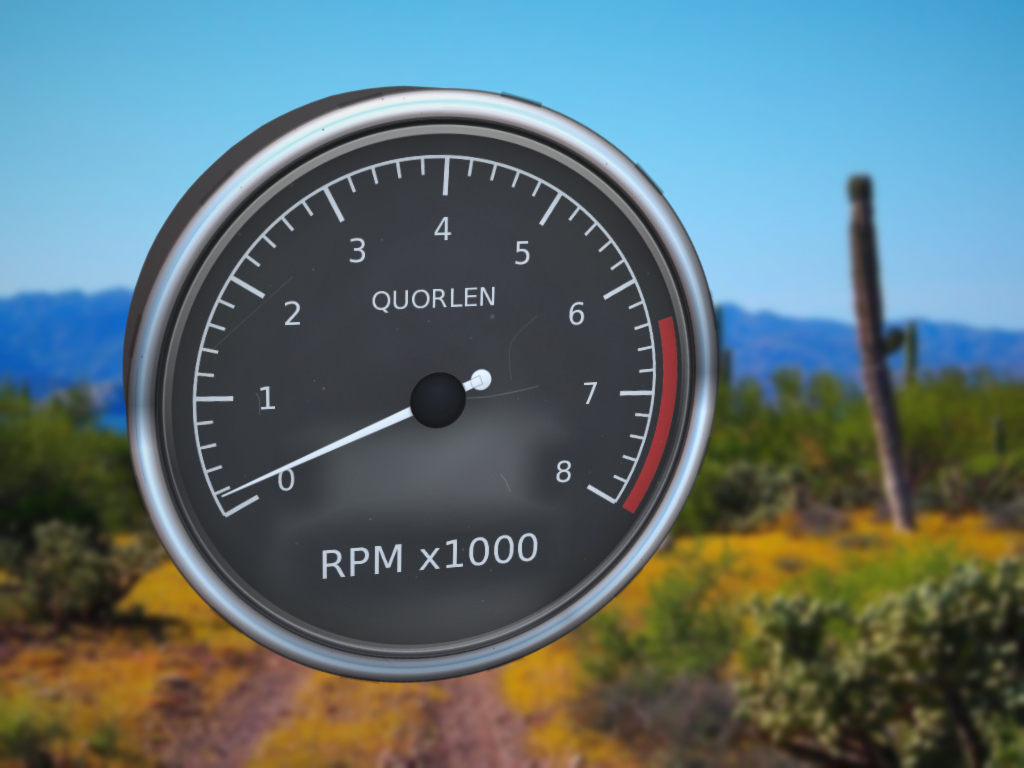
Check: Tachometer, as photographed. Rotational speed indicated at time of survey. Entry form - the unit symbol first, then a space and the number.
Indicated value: rpm 200
